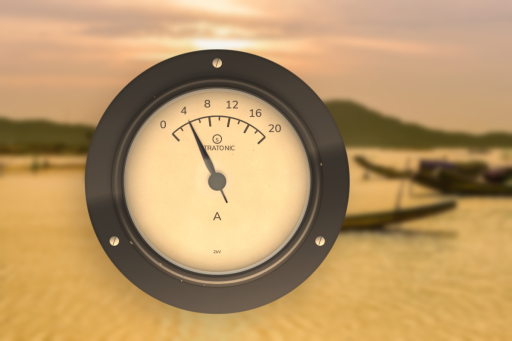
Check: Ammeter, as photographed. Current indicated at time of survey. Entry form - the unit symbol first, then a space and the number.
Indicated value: A 4
